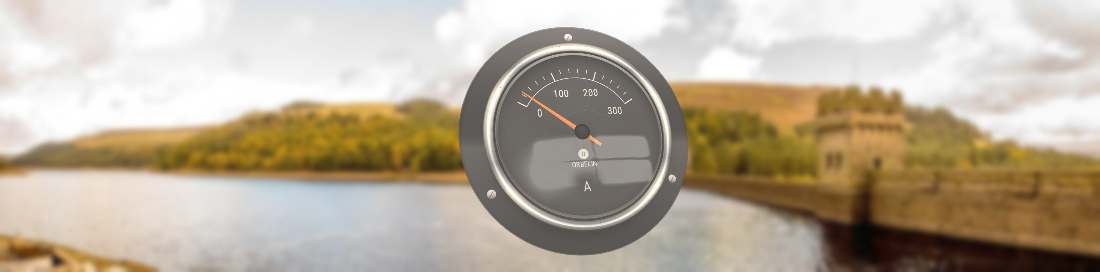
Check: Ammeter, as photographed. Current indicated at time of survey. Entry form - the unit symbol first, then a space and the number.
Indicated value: A 20
